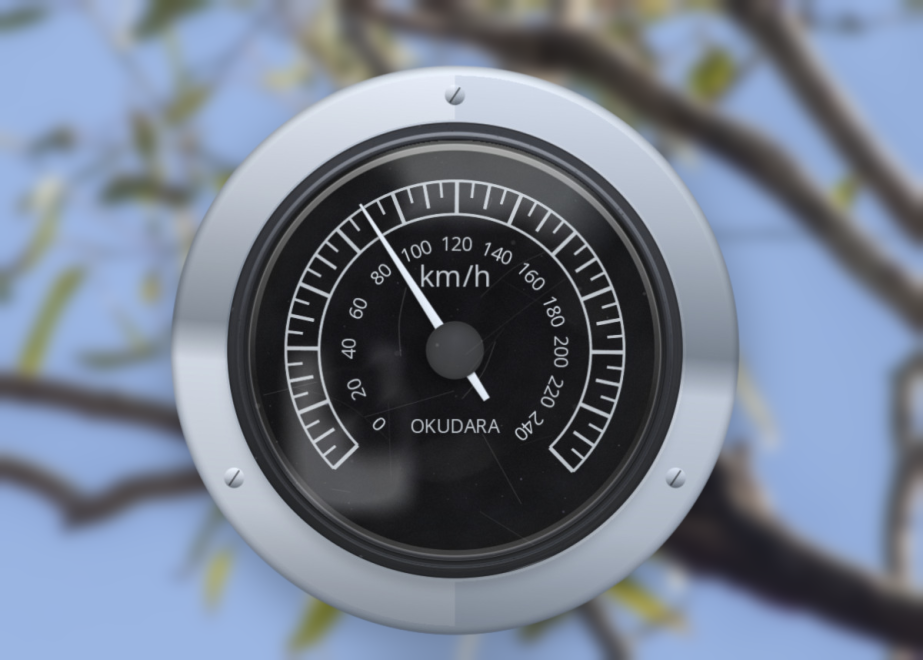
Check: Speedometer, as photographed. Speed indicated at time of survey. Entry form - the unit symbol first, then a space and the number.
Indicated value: km/h 90
